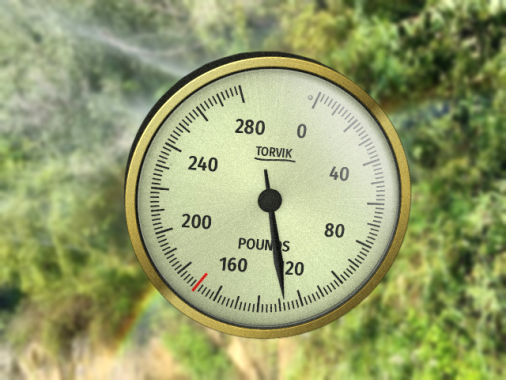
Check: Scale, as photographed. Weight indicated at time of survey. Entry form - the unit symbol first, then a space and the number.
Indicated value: lb 128
